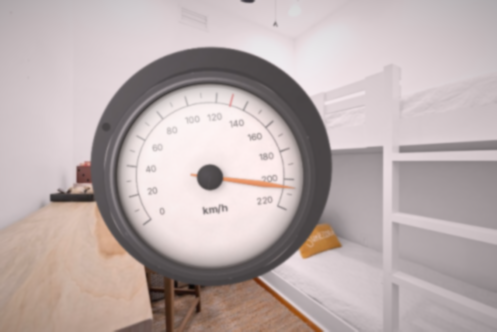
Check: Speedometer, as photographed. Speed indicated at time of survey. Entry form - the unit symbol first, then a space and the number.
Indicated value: km/h 205
